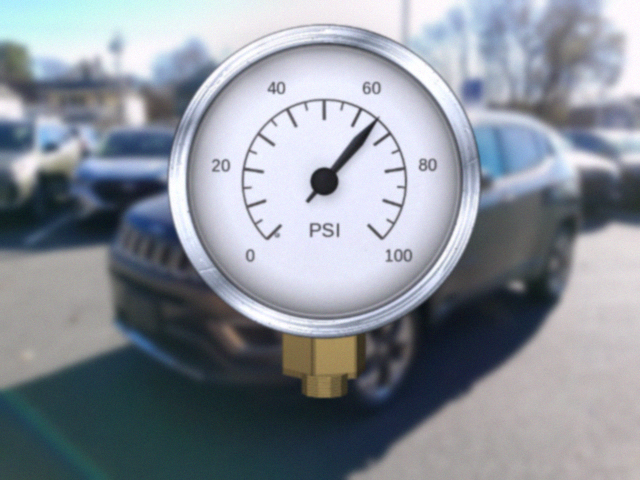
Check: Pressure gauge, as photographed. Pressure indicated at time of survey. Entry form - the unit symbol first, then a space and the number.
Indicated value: psi 65
